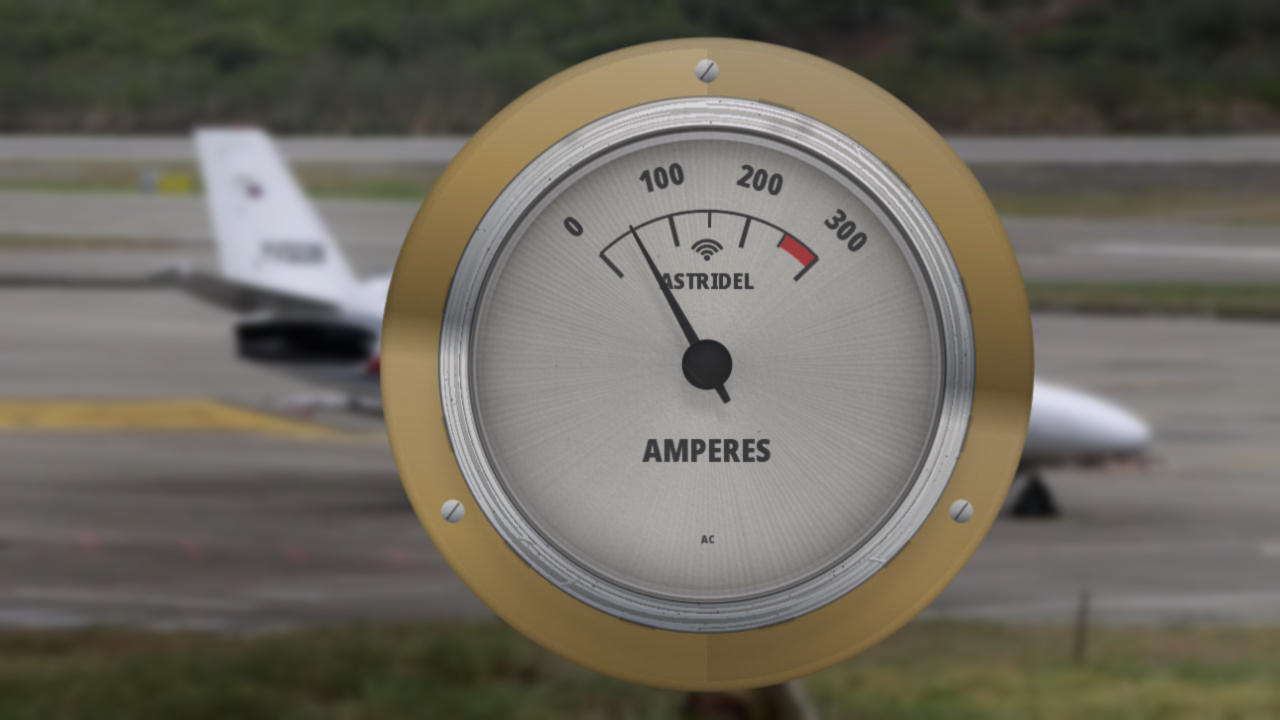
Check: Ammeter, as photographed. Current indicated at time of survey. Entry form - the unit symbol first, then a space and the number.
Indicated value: A 50
